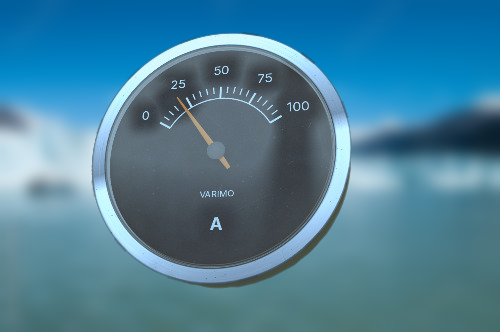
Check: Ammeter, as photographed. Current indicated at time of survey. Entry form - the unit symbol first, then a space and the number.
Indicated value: A 20
